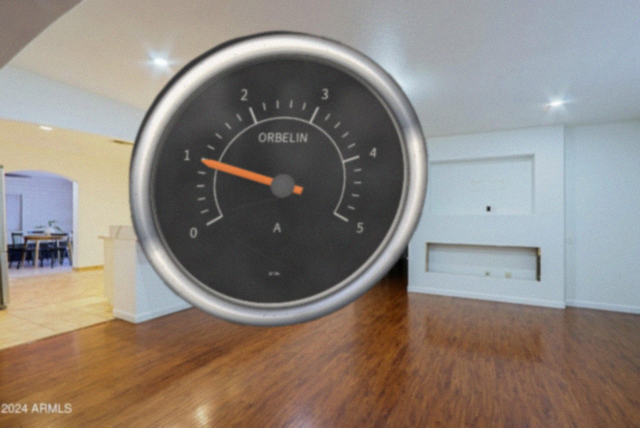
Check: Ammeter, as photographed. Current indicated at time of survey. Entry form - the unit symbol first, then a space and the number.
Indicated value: A 1
